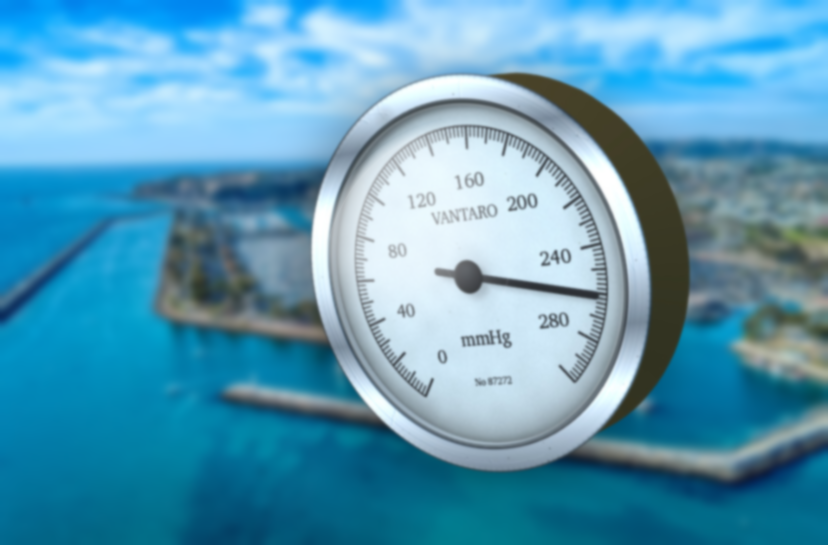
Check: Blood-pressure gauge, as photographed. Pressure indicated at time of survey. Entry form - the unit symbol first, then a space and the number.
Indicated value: mmHg 260
